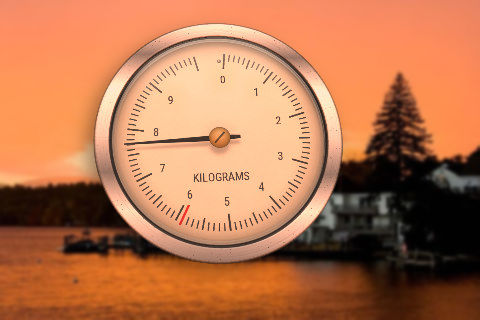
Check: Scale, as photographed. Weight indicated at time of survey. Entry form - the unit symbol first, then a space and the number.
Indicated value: kg 7.7
